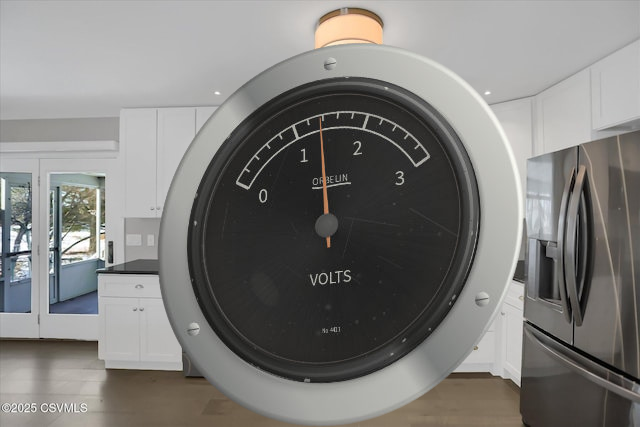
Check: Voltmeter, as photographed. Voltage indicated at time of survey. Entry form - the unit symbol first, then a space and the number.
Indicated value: V 1.4
